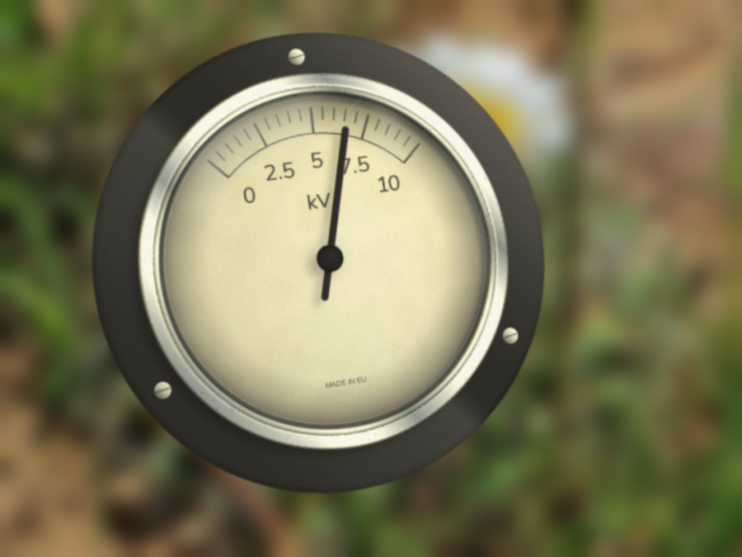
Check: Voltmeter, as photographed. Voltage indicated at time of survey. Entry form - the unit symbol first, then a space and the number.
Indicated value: kV 6.5
